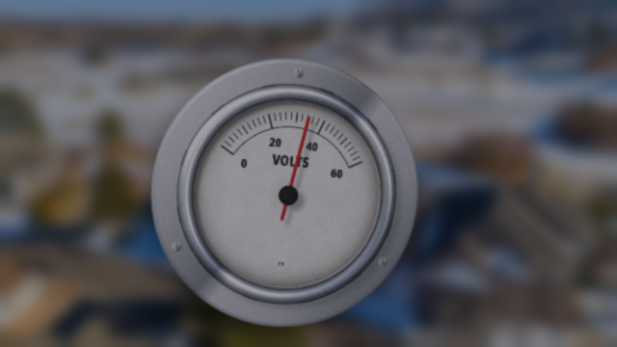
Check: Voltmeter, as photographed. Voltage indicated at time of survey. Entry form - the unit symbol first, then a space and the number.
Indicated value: V 34
